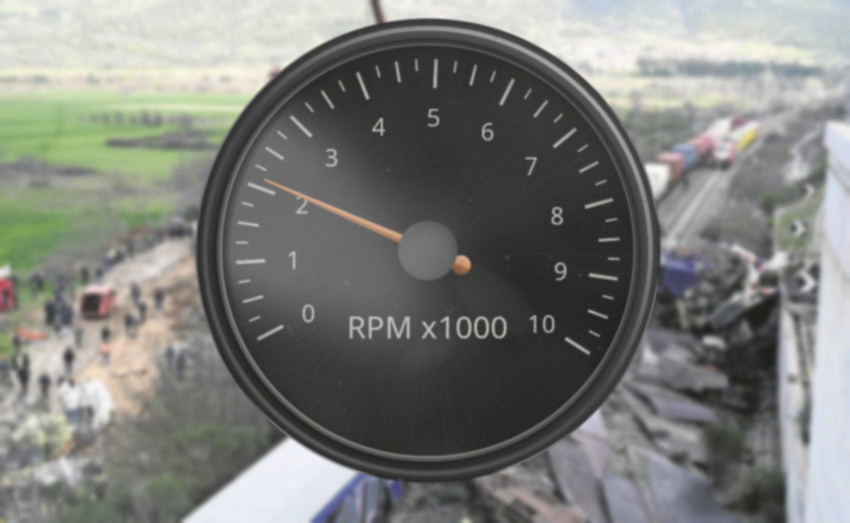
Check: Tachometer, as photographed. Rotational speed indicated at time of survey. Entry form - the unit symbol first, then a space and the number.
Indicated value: rpm 2125
